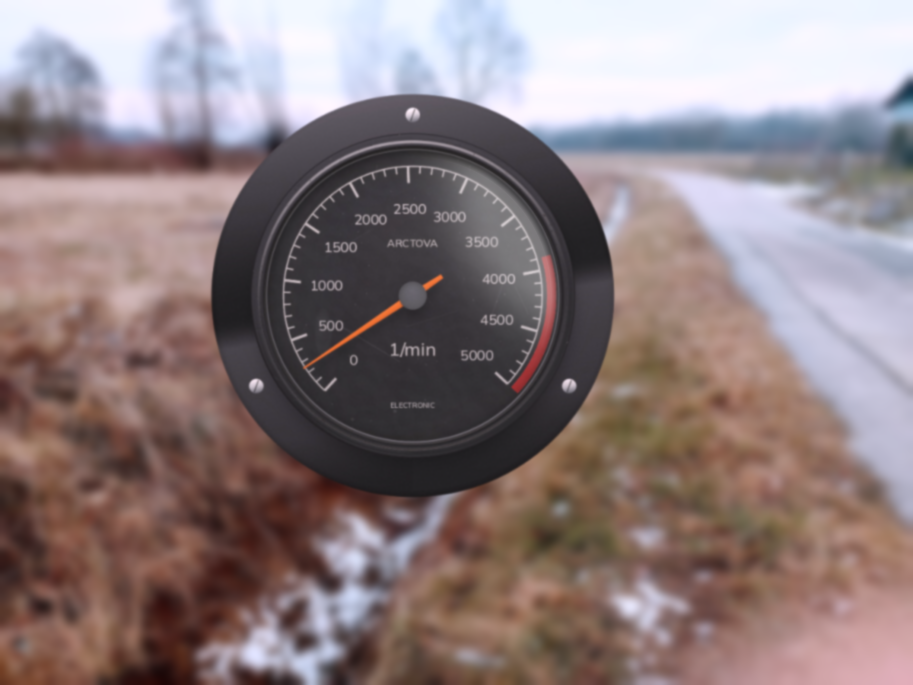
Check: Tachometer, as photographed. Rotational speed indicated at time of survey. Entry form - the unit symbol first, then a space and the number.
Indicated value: rpm 250
